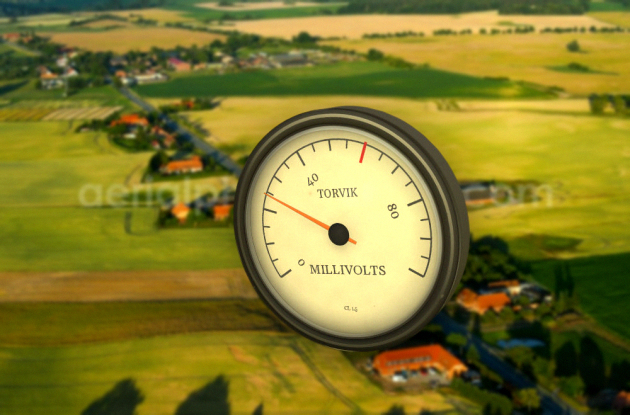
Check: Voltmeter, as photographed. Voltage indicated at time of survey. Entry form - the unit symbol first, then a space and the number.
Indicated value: mV 25
